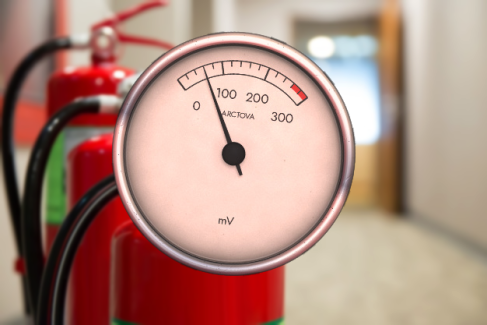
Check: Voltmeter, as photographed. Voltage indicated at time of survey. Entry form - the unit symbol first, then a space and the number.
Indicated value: mV 60
